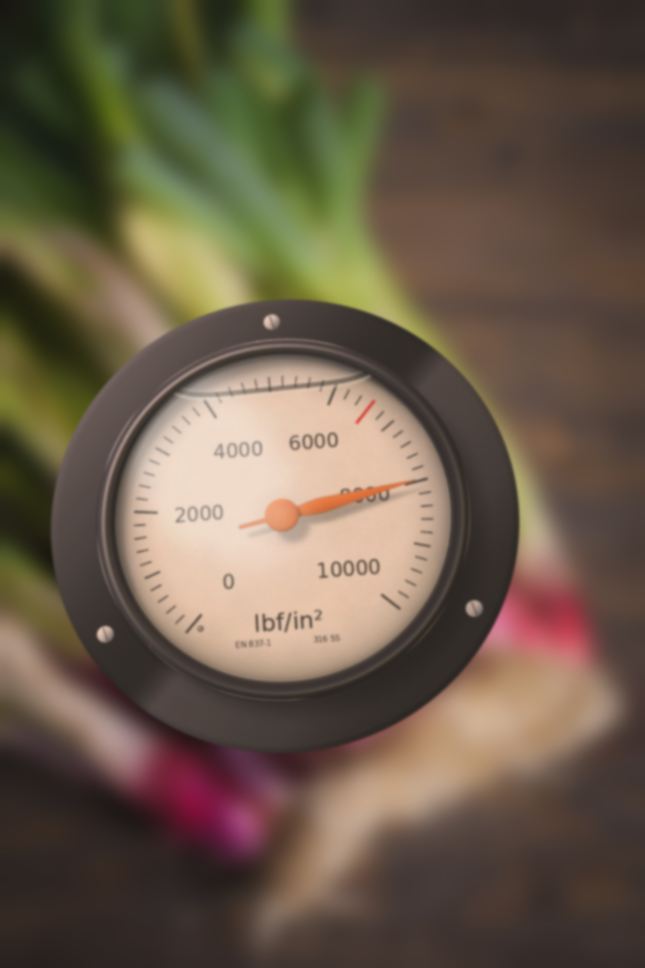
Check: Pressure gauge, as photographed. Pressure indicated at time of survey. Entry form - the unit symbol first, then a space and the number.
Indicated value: psi 8000
